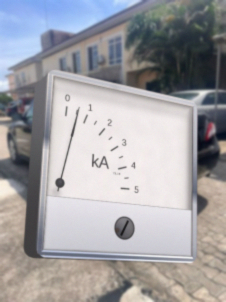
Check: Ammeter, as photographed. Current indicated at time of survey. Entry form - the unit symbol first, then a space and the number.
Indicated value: kA 0.5
